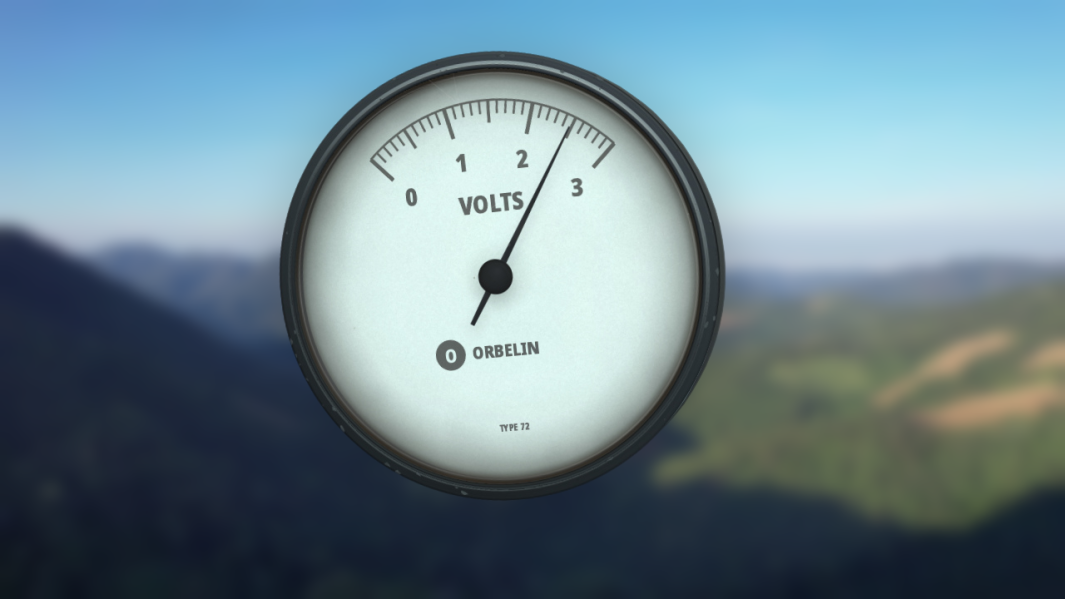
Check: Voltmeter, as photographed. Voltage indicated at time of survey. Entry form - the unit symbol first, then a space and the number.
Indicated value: V 2.5
